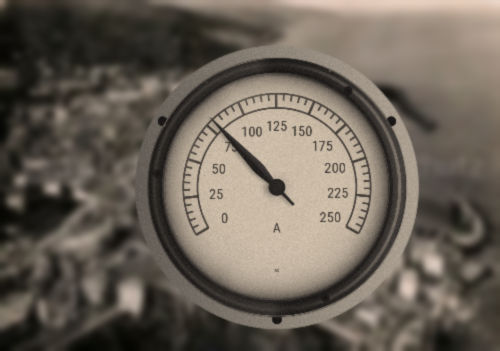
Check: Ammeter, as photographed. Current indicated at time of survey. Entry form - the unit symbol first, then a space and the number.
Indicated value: A 80
